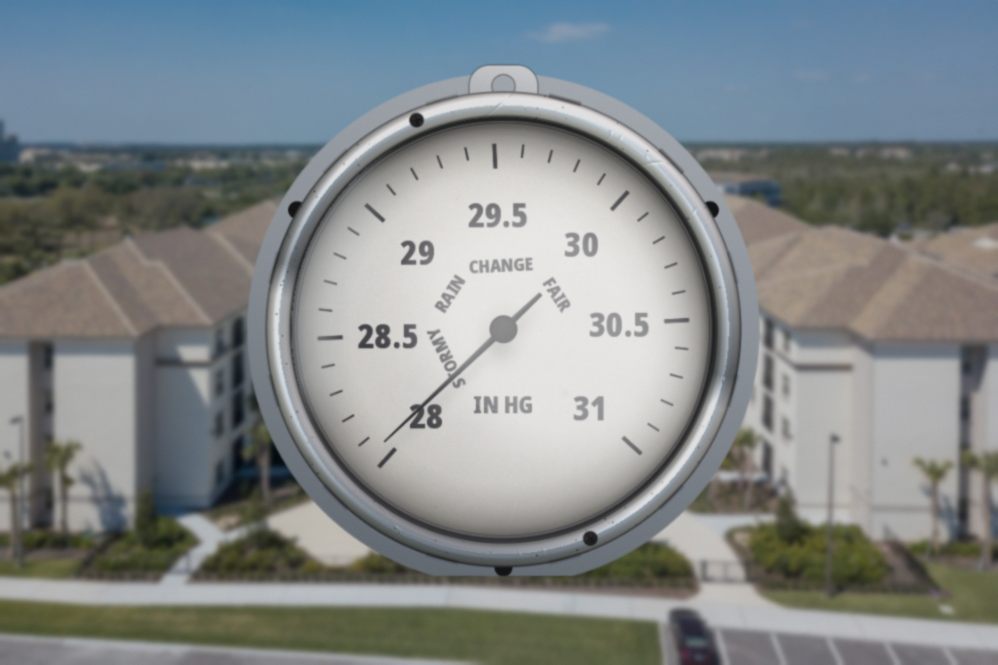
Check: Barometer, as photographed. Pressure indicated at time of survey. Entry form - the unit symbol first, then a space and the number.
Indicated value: inHg 28.05
